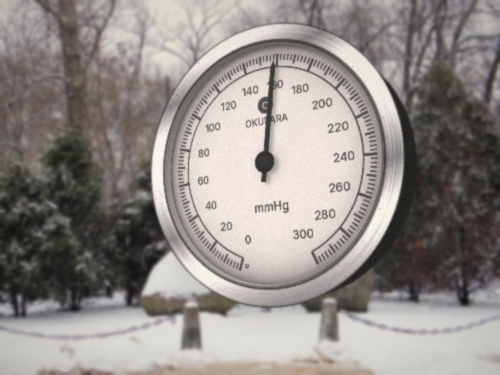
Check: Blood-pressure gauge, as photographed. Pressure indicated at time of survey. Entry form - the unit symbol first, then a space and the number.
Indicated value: mmHg 160
